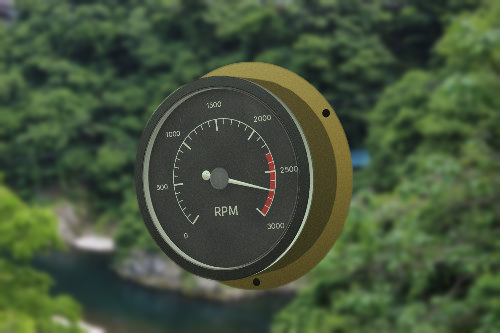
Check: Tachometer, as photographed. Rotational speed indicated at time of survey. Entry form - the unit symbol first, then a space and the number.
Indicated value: rpm 2700
